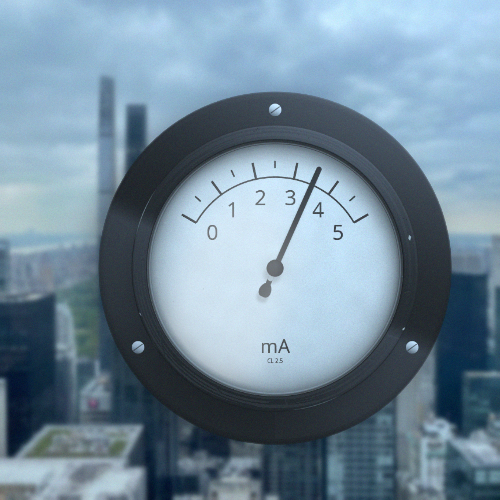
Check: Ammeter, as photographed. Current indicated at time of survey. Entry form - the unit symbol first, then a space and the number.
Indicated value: mA 3.5
